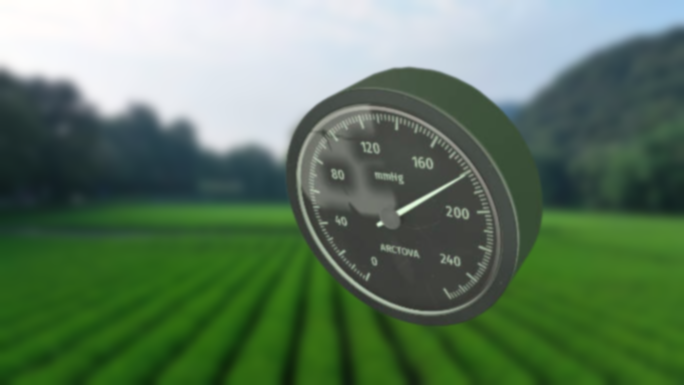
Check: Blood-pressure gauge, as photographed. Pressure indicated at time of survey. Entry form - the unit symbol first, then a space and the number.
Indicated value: mmHg 180
